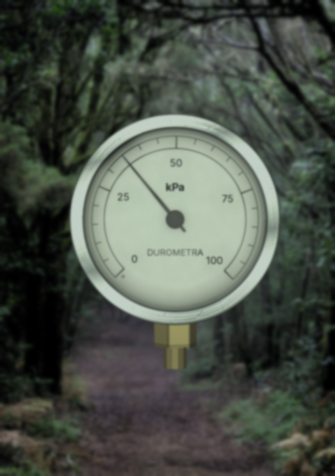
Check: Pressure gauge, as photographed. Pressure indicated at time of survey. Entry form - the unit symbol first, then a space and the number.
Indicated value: kPa 35
